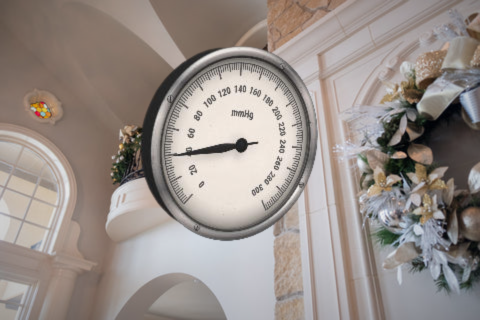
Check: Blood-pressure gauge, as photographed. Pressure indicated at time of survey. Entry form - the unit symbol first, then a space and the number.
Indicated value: mmHg 40
